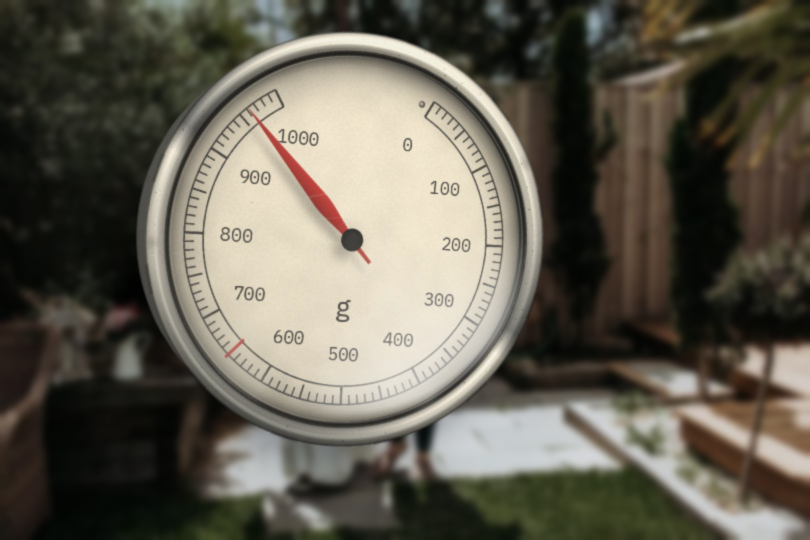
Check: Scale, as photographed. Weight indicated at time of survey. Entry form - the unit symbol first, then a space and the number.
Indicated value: g 960
